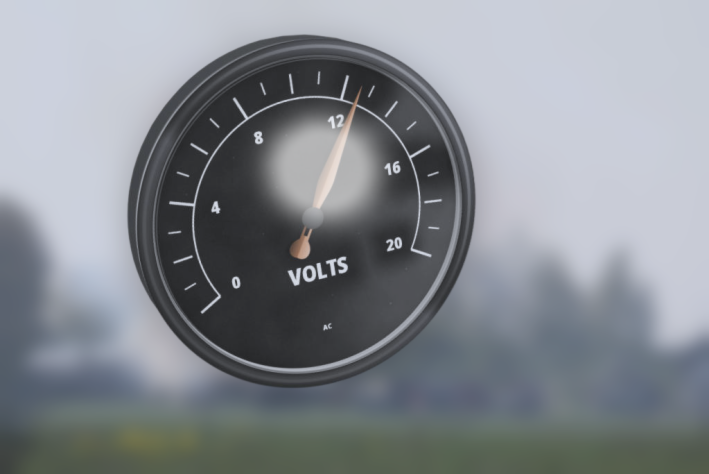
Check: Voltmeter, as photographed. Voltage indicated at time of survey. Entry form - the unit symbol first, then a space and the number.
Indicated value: V 12.5
